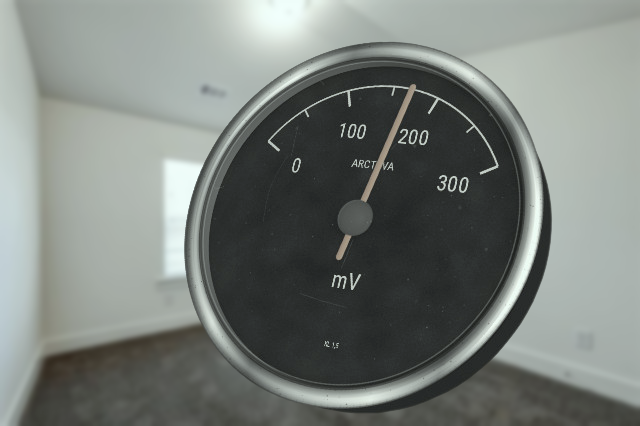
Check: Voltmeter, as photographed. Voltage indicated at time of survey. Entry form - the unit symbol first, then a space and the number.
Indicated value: mV 175
